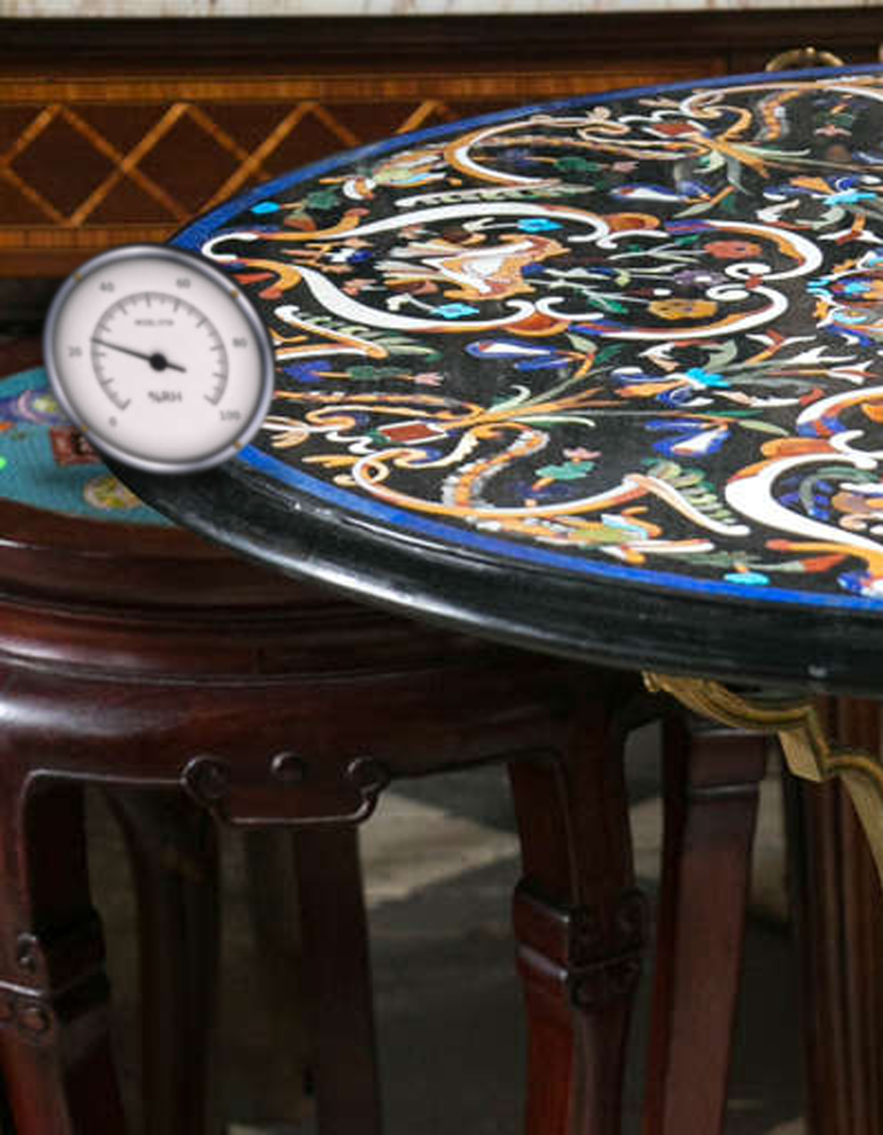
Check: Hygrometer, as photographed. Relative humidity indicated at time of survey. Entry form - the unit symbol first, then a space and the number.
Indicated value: % 25
